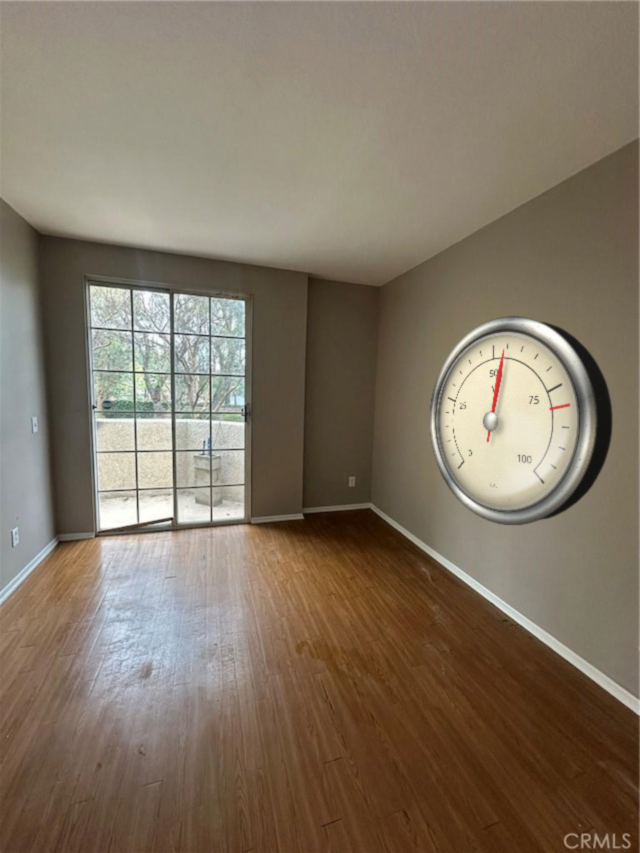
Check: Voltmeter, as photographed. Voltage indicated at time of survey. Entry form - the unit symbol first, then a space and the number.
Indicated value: V 55
